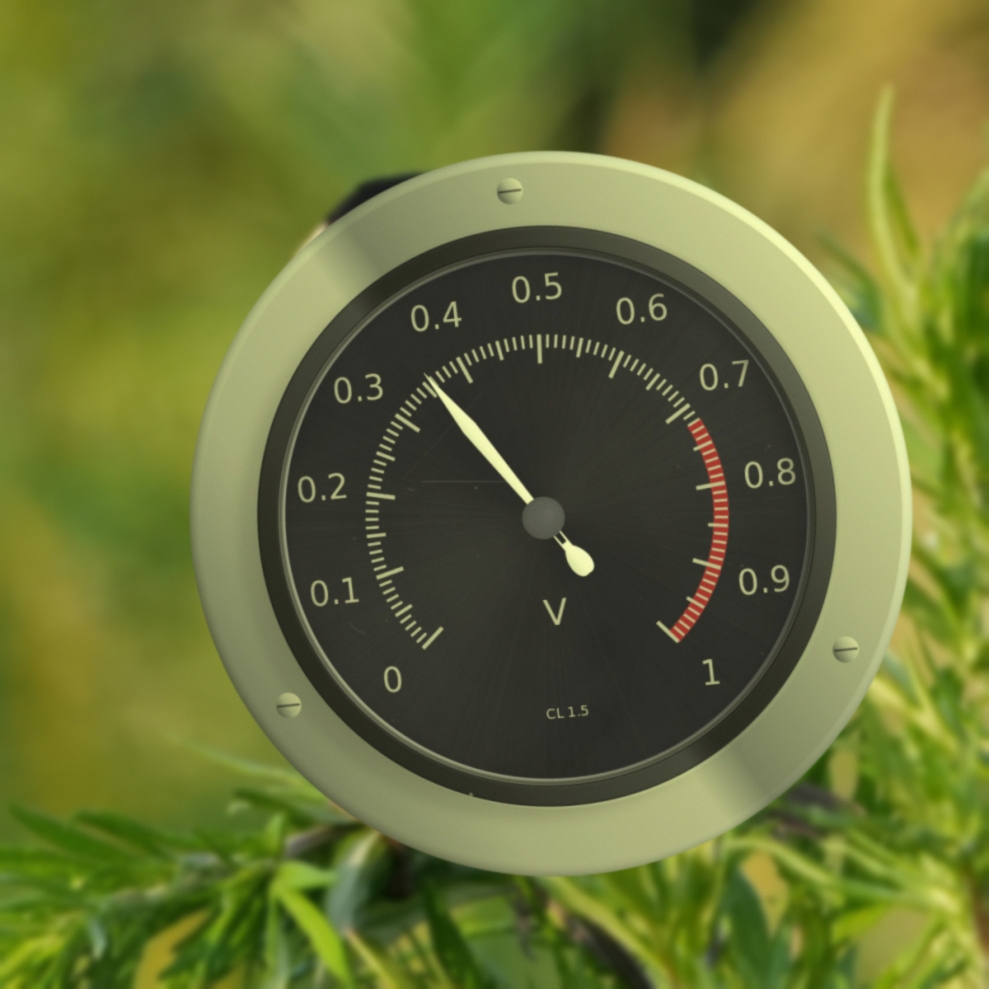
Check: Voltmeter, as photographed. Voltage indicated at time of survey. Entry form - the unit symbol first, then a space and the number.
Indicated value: V 0.36
